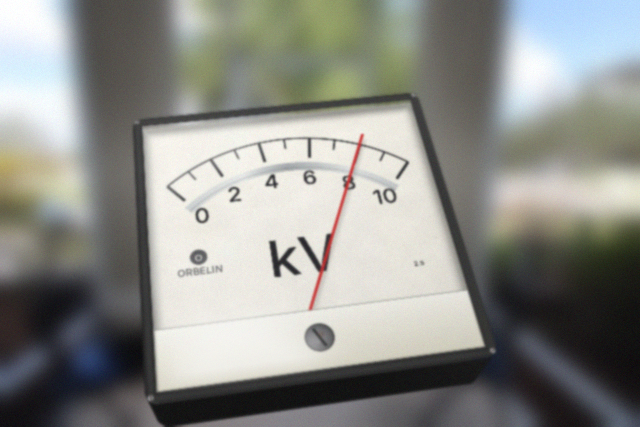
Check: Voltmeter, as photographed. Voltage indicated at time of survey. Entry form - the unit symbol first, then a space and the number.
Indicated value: kV 8
